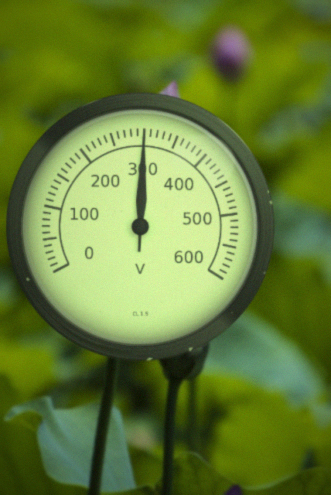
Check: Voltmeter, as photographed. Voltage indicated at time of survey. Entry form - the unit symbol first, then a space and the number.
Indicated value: V 300
